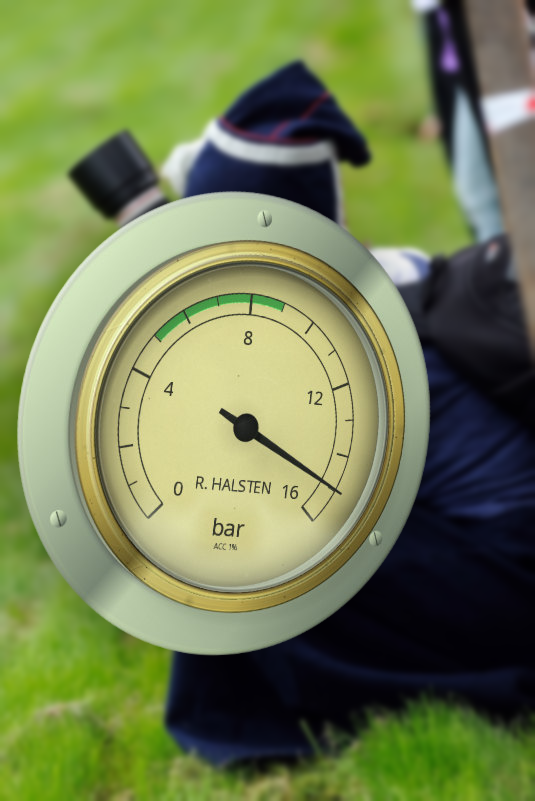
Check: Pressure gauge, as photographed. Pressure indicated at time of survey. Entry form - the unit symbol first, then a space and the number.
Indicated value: bar 15
